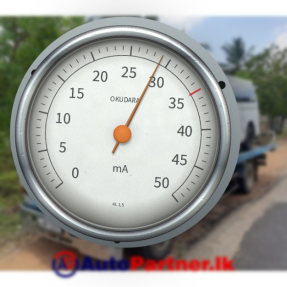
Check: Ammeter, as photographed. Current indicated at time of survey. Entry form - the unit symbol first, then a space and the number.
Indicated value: mA 29
